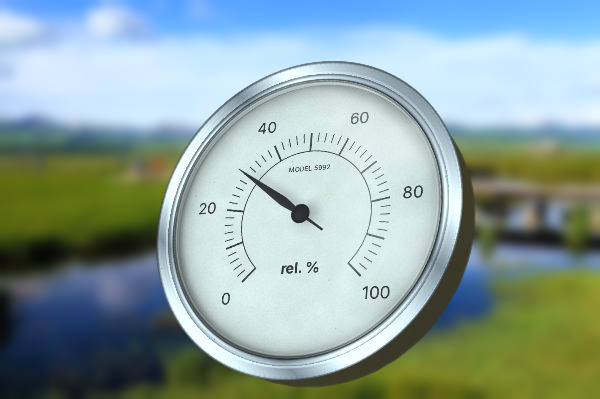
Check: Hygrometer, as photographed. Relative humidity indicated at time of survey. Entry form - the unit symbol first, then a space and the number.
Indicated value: % 30
